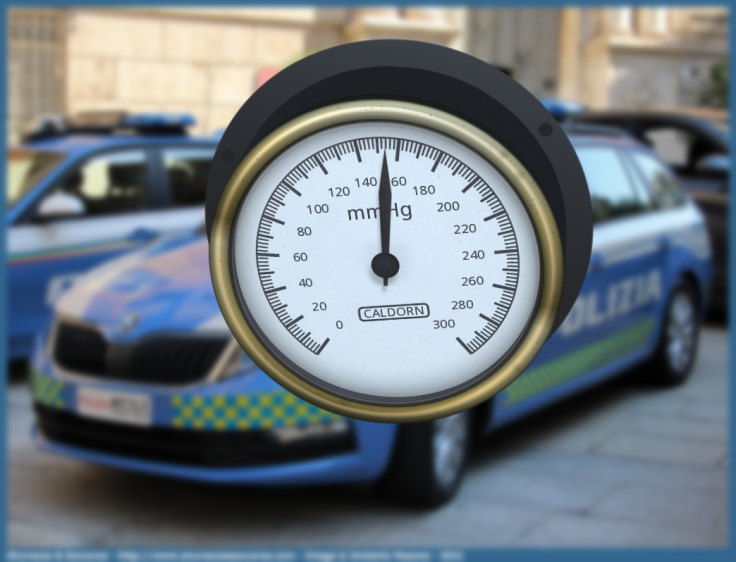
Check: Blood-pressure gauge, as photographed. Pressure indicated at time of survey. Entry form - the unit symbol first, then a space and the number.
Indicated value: mmHg 154
